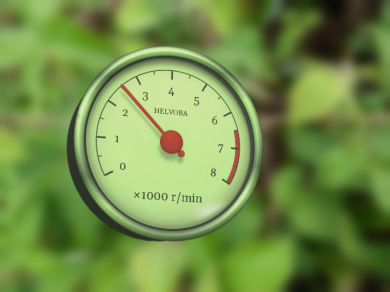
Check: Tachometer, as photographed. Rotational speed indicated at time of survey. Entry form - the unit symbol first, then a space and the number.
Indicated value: rpm 2500
